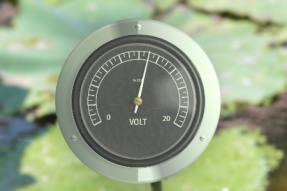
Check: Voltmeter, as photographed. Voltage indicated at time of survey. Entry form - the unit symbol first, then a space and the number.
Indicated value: V 11
